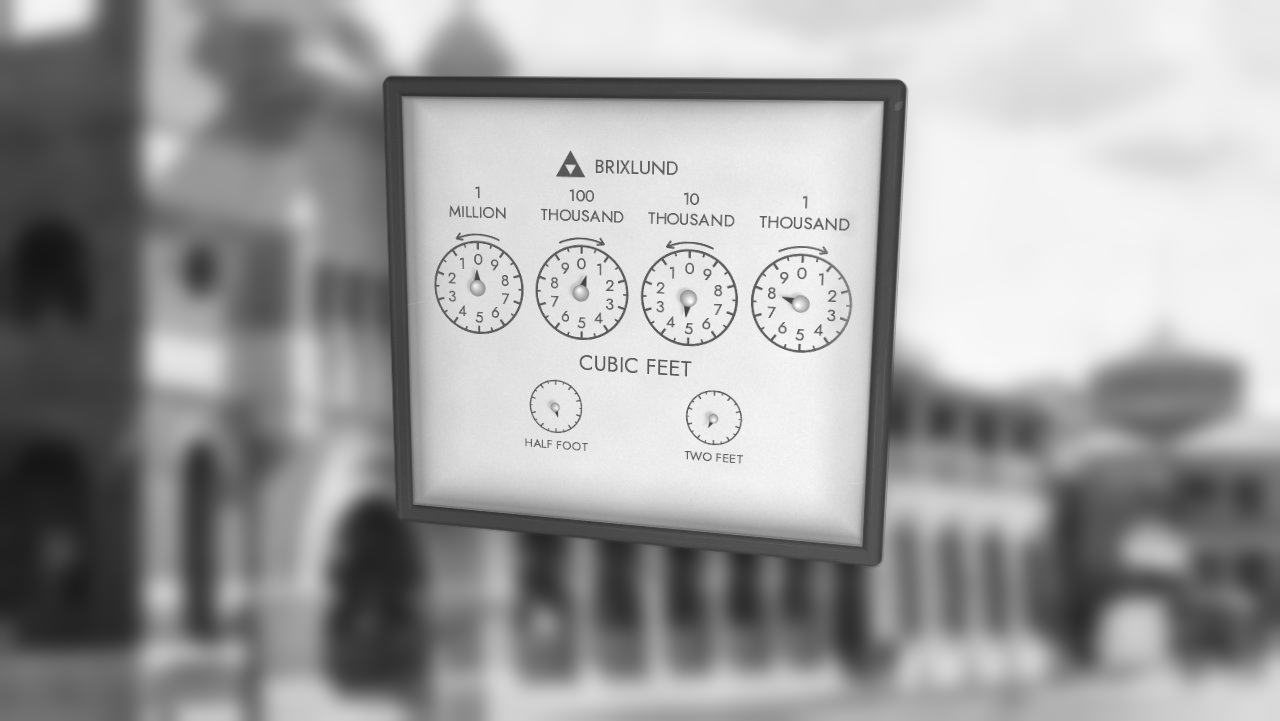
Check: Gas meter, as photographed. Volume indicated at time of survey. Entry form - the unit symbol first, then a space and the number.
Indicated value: ft³ 4800
